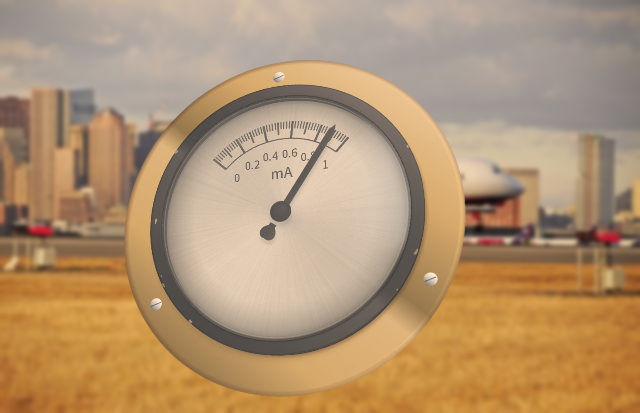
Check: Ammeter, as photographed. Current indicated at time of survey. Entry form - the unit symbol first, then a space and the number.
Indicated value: mA 0.9
